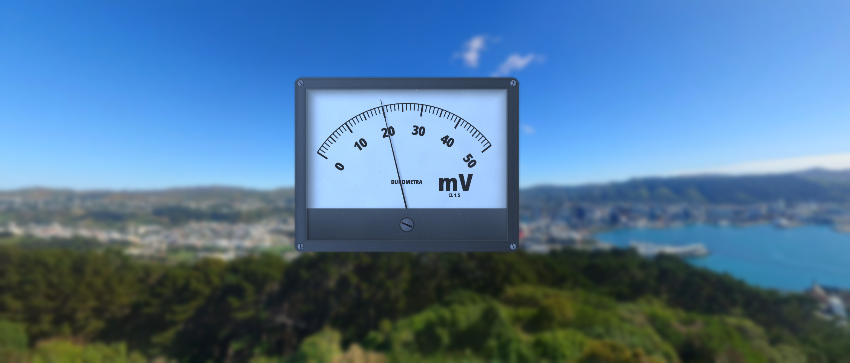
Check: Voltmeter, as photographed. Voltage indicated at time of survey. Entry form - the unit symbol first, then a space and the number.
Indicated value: mV 20
